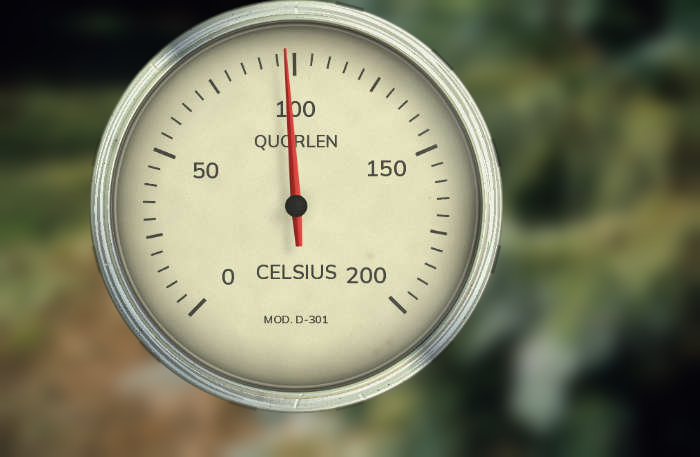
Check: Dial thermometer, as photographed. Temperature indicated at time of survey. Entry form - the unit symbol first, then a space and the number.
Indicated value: °C 97.5
